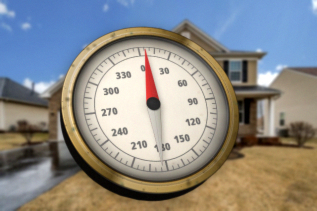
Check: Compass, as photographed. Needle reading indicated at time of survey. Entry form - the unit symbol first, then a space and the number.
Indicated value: ° 5
